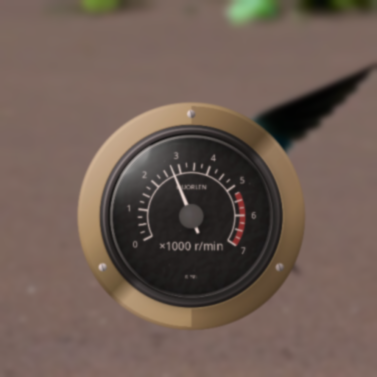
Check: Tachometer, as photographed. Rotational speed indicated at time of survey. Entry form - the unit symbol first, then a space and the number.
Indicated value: rpm 2750
